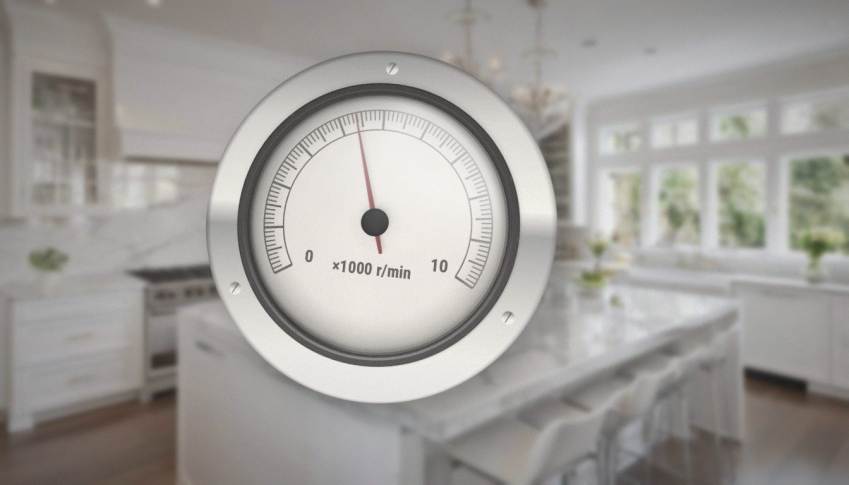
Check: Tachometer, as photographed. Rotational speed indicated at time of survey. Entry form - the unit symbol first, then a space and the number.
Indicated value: rpm 4400
